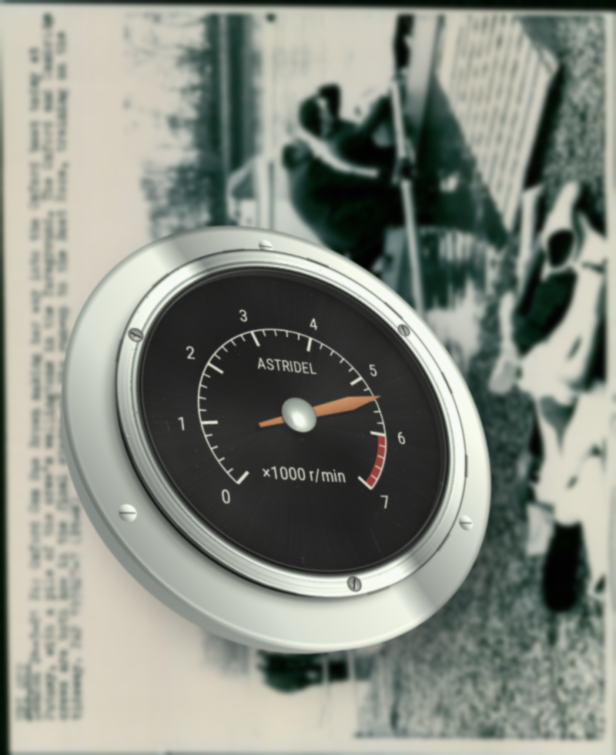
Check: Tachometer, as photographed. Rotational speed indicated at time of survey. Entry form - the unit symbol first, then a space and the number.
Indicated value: rpm 5400
